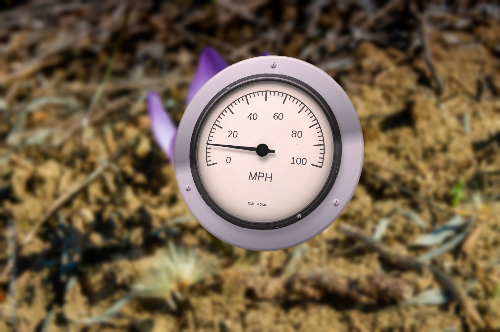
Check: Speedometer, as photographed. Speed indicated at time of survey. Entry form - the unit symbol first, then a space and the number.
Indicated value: mph 10
